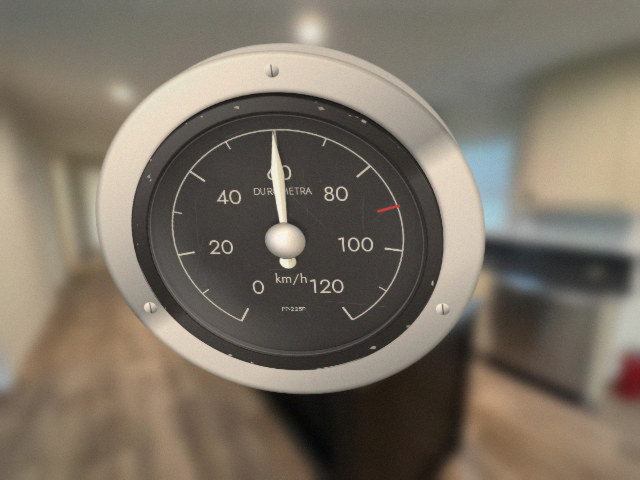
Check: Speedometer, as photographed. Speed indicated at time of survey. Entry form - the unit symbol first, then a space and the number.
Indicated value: km/h 60
